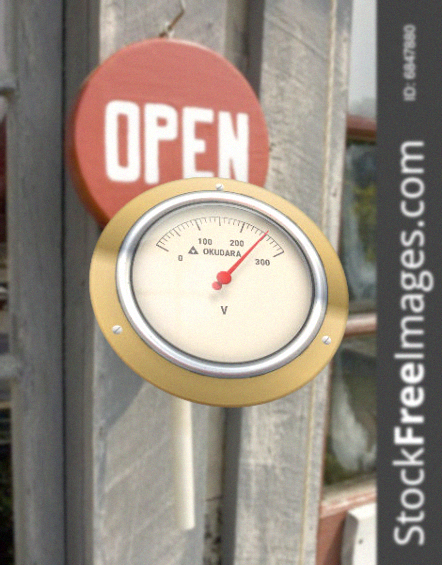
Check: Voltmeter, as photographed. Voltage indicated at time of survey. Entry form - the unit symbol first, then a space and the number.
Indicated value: V 250
